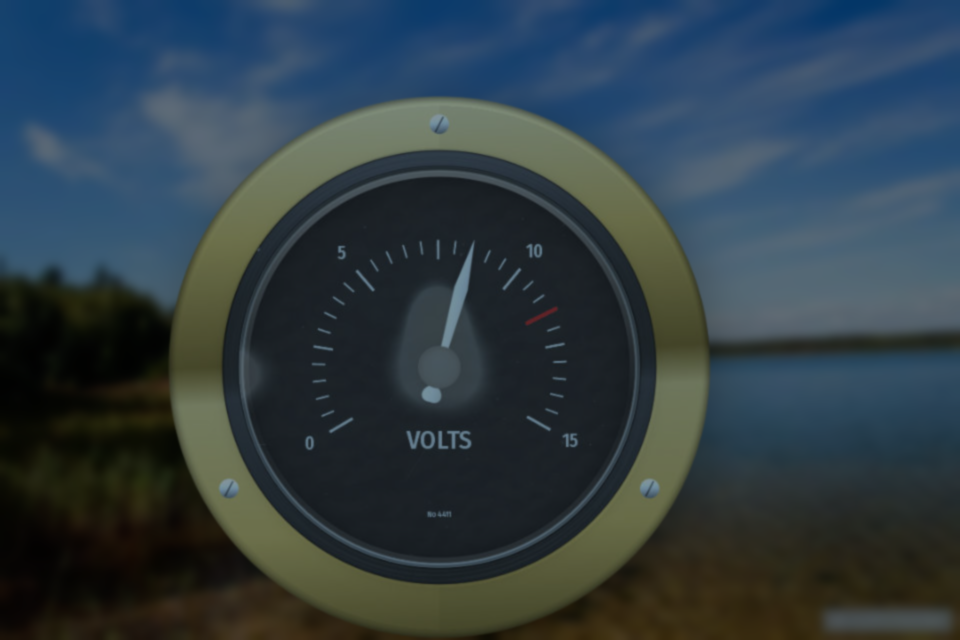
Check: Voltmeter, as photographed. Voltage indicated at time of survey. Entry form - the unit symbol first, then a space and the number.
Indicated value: V 8.5
